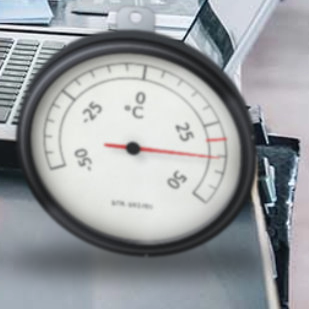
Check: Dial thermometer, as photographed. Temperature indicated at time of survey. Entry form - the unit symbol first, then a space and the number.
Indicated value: °C 35
